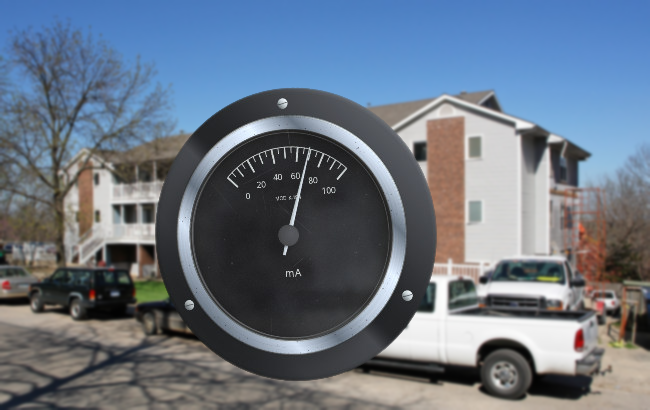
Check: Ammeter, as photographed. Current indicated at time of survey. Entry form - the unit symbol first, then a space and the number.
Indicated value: mA 70
